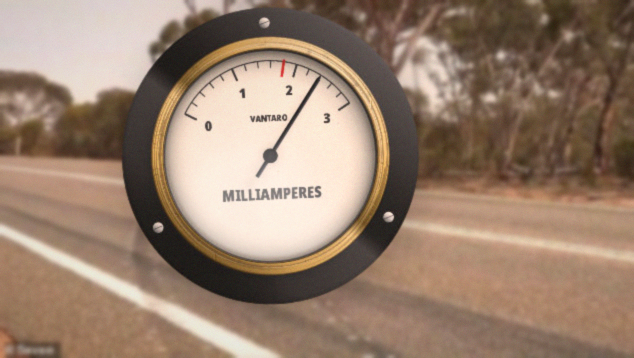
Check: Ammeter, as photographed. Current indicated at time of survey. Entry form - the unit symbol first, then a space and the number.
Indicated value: mA 2.4
